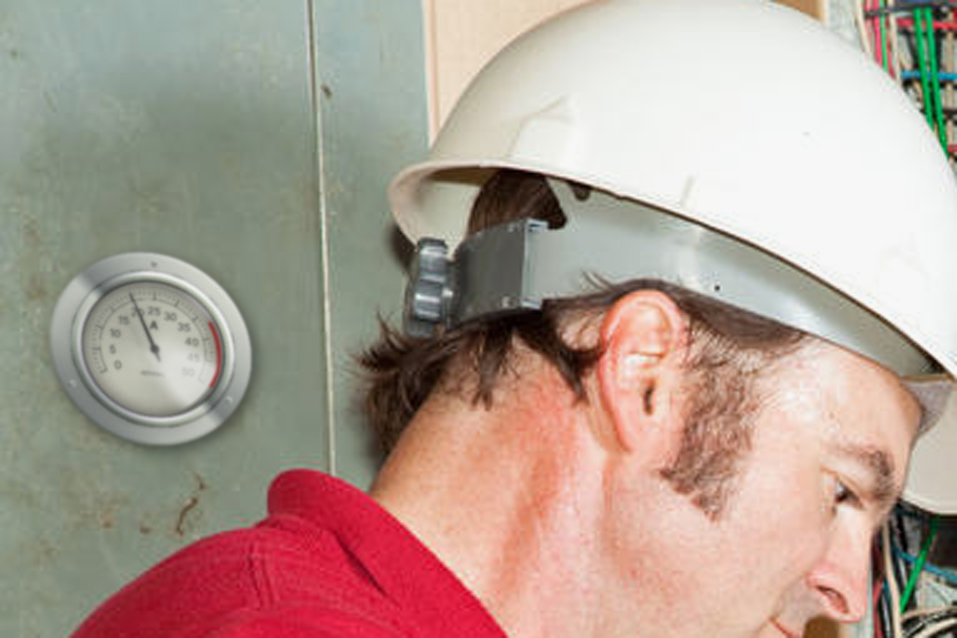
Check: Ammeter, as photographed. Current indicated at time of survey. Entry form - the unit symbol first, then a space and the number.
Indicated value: A 20
